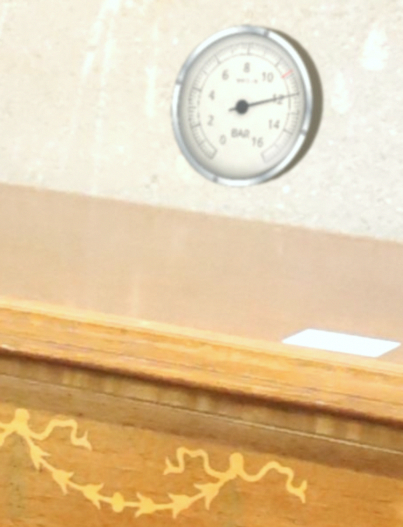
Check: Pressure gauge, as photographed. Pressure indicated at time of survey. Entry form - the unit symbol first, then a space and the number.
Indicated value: bar 12
